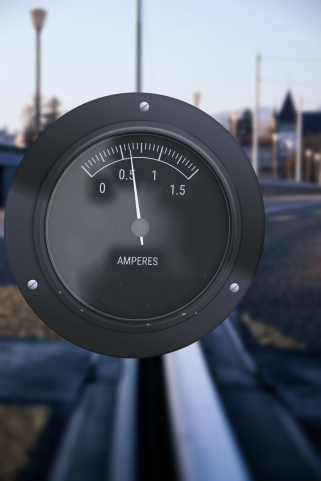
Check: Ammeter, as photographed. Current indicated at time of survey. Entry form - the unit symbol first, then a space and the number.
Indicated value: A 0.6
